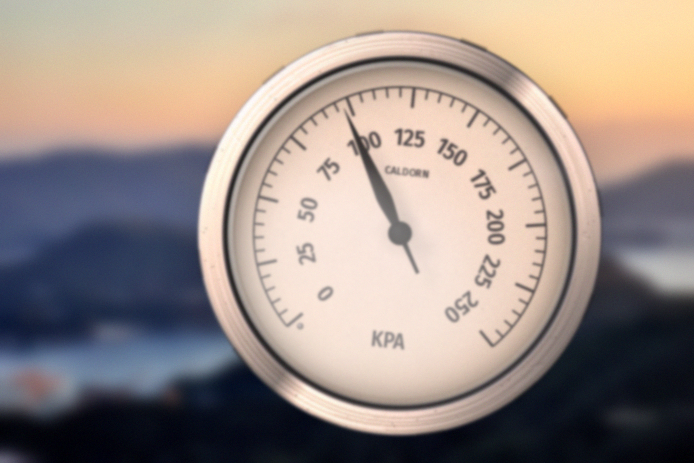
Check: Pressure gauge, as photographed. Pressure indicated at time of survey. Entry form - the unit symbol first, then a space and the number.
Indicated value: kPa 97.5
